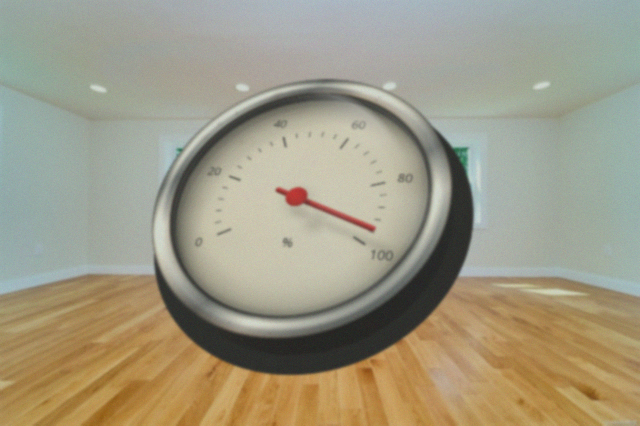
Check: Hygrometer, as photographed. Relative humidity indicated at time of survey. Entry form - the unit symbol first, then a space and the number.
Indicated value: % 96
